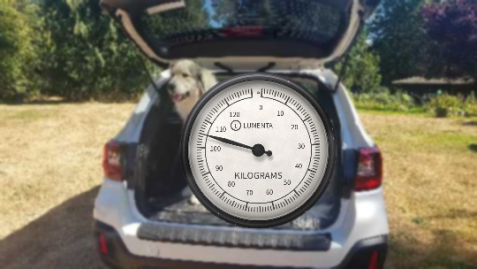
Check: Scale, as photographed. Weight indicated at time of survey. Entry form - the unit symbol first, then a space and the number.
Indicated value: kg 105
